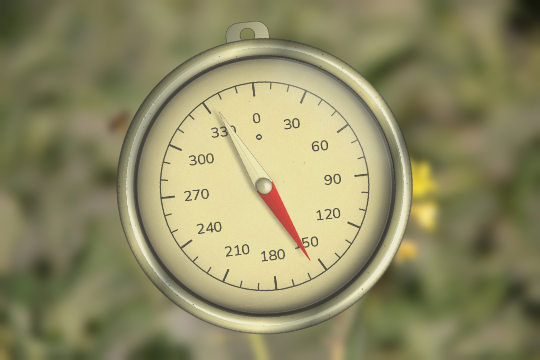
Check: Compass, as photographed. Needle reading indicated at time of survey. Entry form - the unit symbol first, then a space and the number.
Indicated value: ° 155
